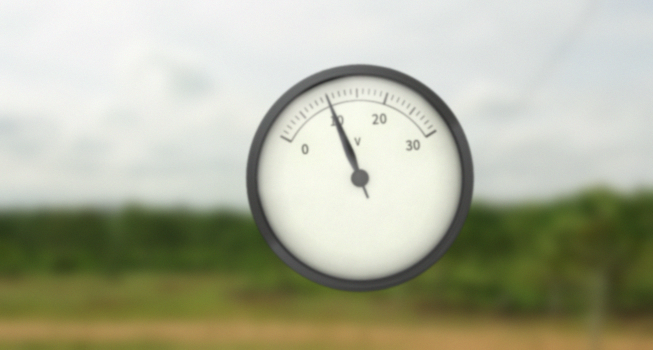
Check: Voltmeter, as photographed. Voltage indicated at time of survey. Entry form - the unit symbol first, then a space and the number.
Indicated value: V 10
